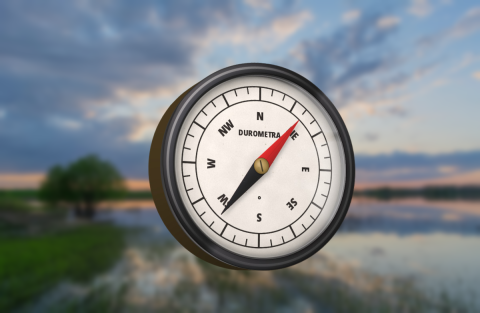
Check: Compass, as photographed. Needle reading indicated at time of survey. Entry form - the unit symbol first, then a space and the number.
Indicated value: ° 40
